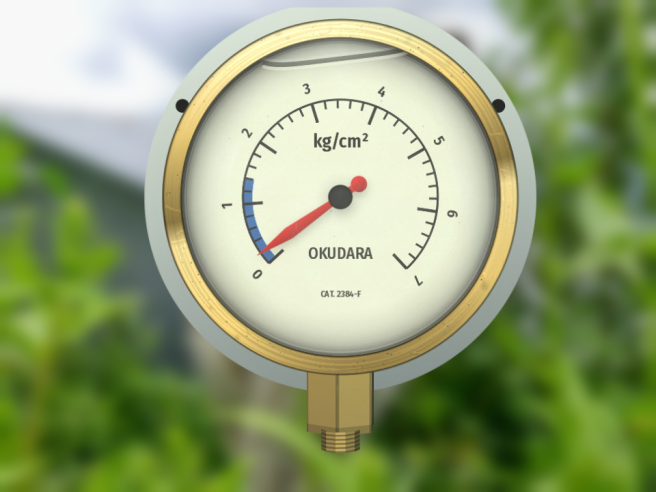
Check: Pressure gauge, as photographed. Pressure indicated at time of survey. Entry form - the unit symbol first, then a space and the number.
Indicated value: kg/cm² 0.2
